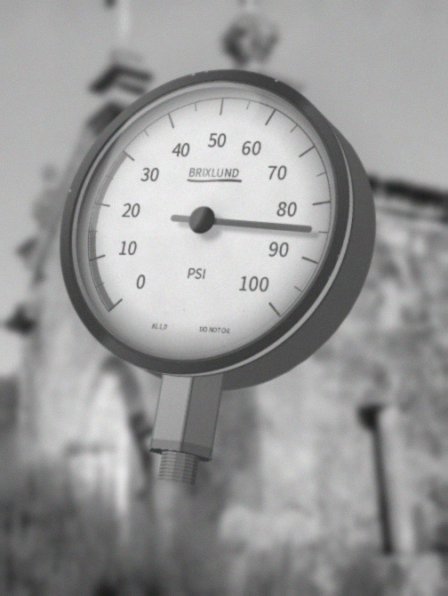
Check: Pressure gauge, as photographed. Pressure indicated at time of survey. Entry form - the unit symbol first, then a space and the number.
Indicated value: psi 85
